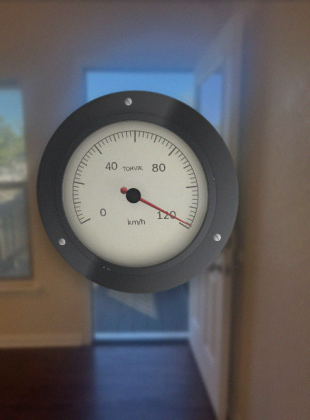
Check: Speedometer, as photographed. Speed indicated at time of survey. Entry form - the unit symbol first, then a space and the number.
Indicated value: km/h 118
